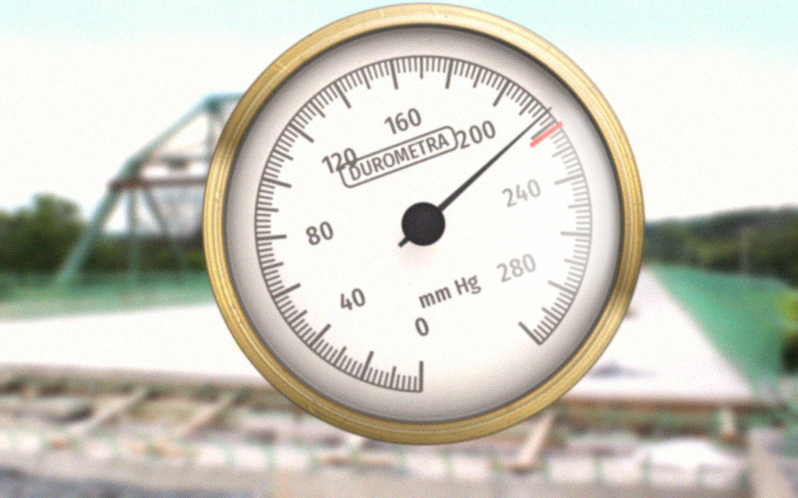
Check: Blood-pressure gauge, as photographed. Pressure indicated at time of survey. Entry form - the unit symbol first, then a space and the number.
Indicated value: mmHg 216
